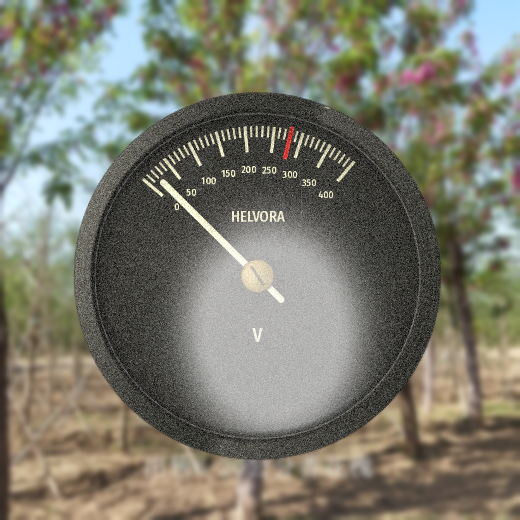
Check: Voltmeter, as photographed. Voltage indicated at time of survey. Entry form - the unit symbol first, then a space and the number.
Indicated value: V 20
